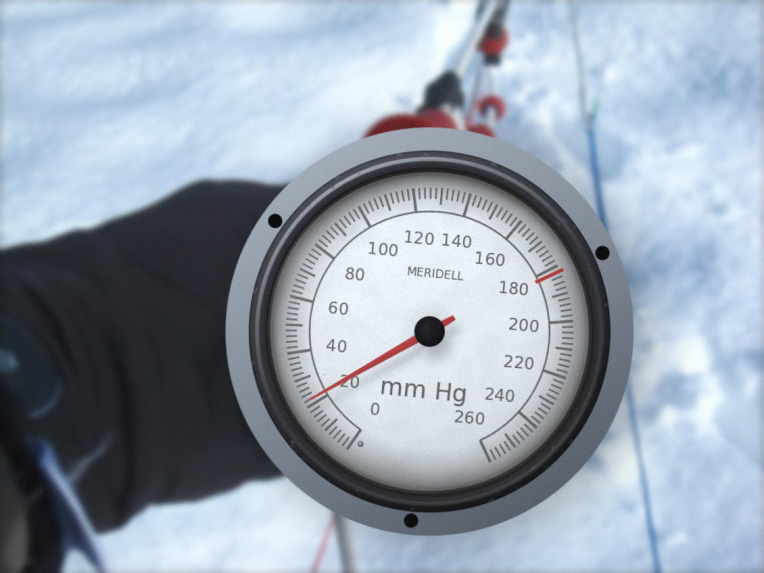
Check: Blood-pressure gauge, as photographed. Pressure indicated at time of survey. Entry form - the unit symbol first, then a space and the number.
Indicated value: mmHg 22
